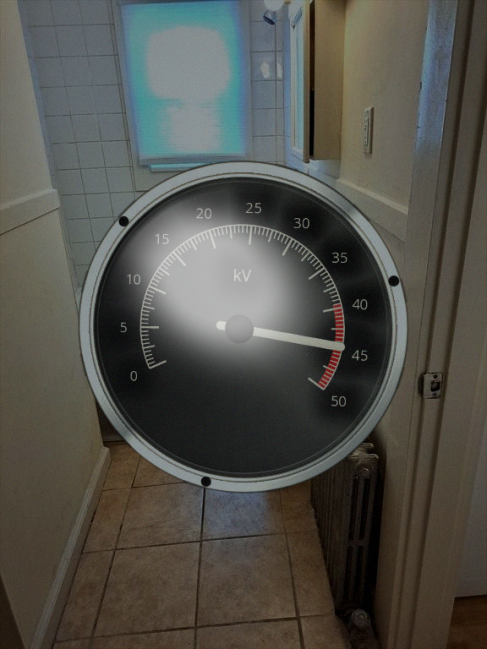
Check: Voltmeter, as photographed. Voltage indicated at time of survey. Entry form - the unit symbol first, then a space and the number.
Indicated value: kV 44.5
